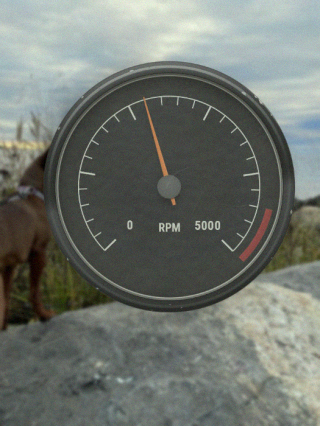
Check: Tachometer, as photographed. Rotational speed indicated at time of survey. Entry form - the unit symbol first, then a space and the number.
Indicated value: rpm 2200
